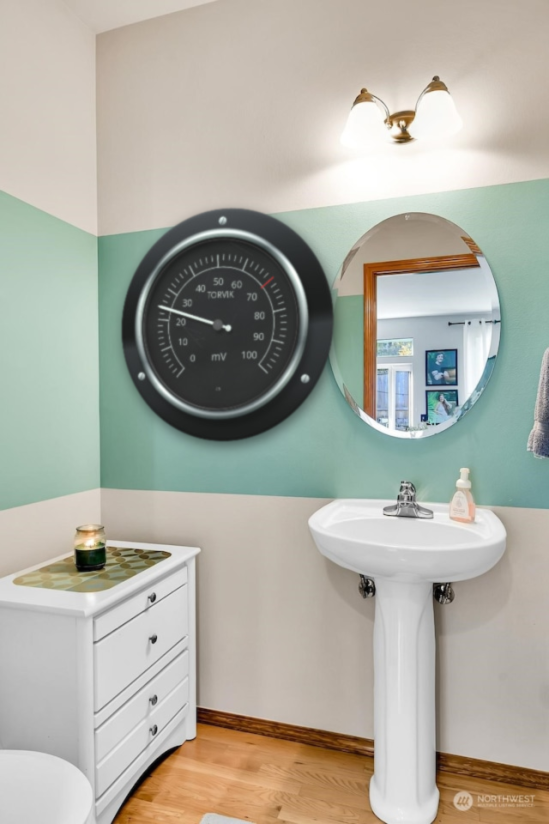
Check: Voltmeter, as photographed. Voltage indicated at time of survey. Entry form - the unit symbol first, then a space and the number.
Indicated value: mV 24
